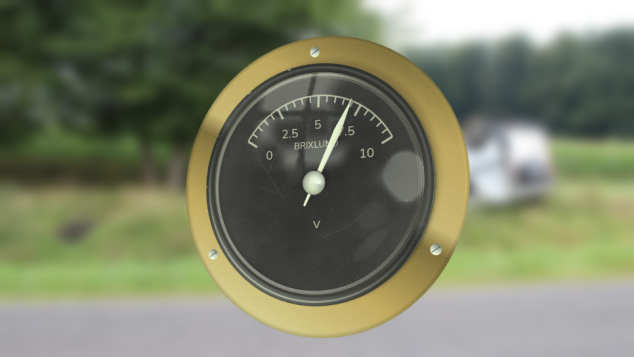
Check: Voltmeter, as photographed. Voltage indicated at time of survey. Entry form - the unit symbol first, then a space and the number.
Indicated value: V 7
